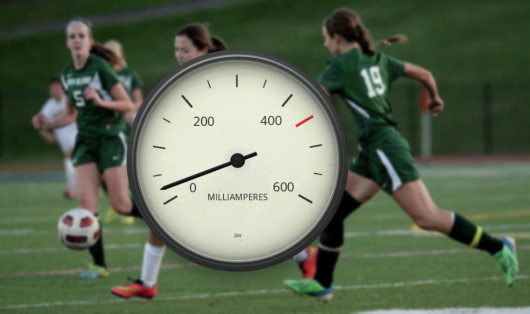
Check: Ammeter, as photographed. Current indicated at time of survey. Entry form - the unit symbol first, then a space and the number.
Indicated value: mA 25
